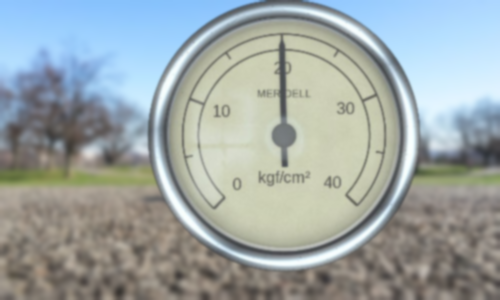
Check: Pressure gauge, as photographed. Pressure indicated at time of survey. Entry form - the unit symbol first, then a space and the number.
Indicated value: kg/cm² 20
